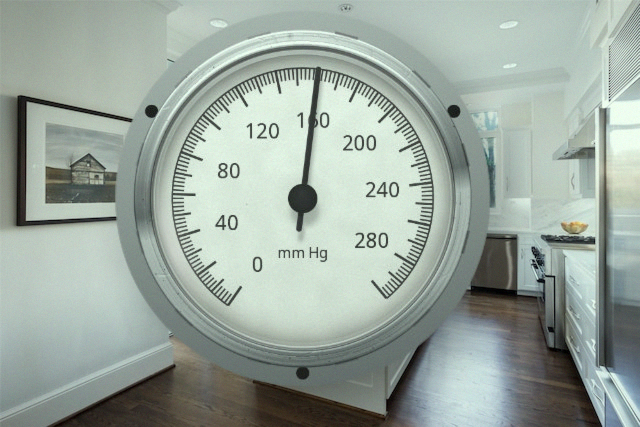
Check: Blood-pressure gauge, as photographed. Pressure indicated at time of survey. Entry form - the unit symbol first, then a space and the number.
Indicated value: mmHg 160
